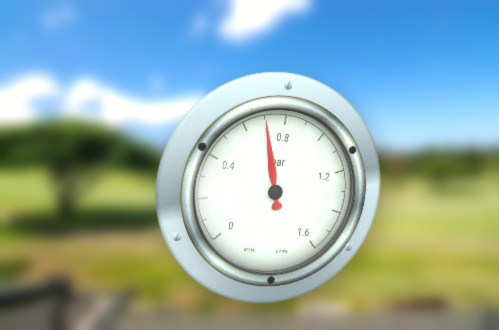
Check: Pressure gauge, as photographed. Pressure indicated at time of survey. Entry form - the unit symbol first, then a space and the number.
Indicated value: bar 0.7
